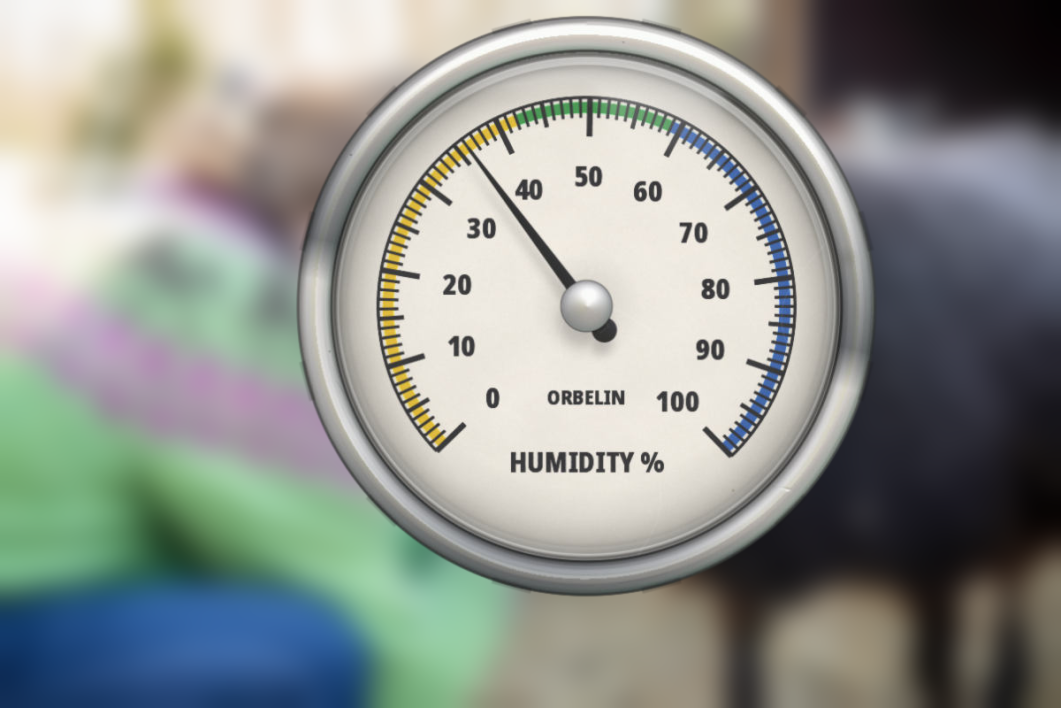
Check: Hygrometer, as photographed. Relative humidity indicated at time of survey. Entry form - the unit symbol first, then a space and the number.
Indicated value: % 36
